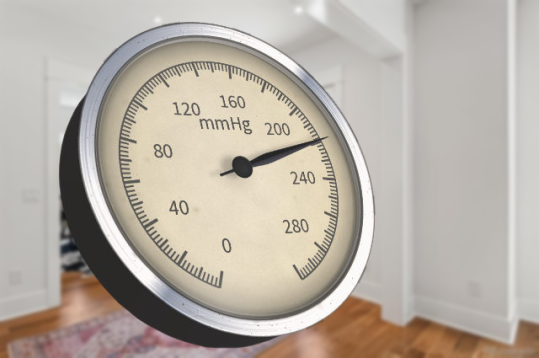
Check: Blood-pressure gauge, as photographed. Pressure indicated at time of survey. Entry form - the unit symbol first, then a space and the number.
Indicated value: mmHg 220
